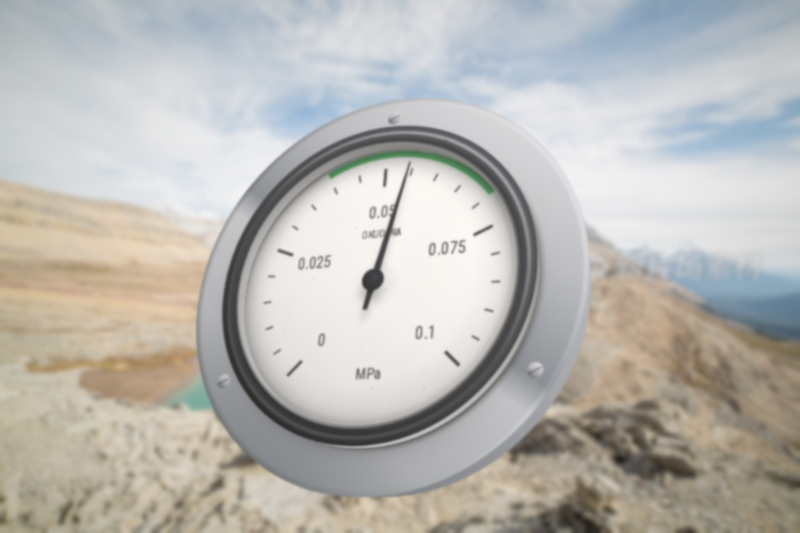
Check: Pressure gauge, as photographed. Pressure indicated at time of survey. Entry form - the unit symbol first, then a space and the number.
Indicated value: MPa 0.055
